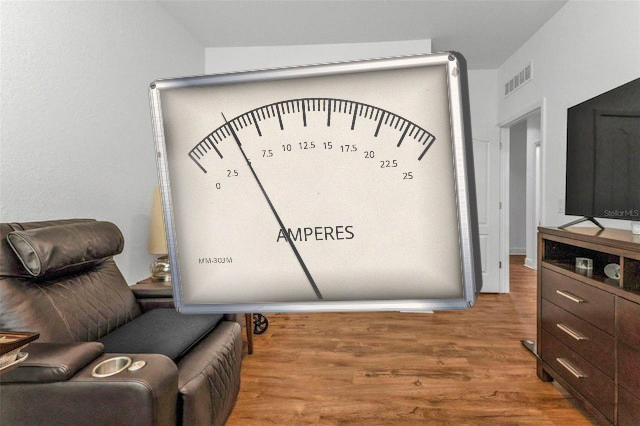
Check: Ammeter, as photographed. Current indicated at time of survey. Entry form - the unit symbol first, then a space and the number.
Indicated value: A 5
